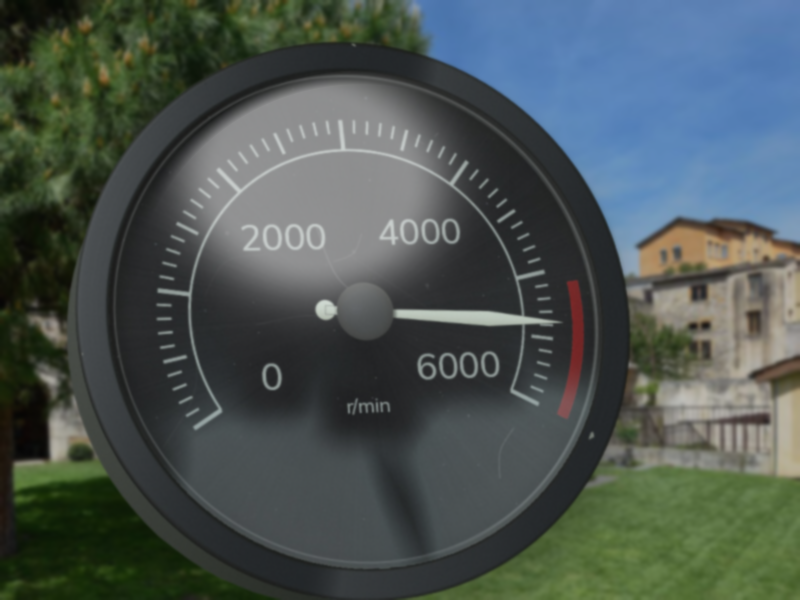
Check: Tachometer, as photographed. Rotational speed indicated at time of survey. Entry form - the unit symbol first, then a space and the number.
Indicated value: rpm 5400
